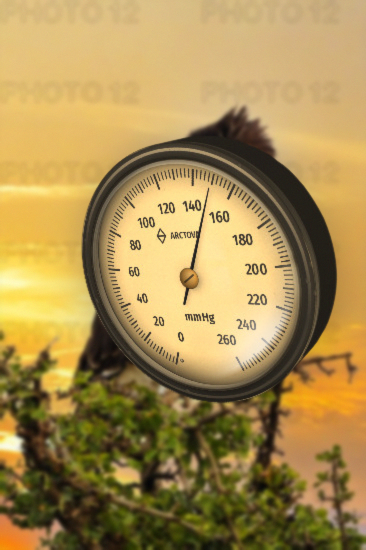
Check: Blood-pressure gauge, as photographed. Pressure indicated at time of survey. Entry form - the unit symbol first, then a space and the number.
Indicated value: mmHg 150
